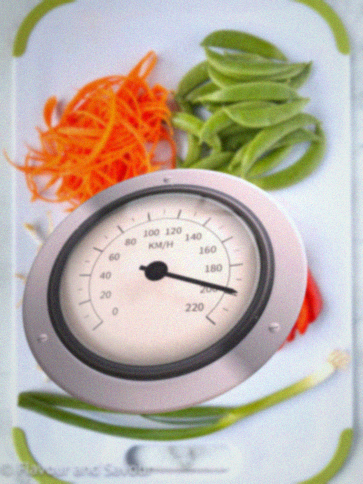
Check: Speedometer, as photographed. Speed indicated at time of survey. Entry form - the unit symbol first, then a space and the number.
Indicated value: km/h 200
